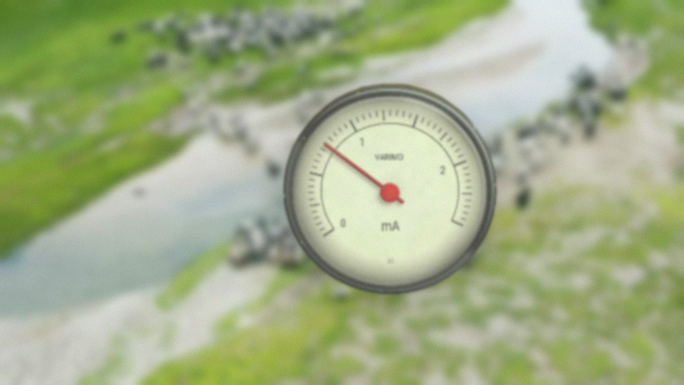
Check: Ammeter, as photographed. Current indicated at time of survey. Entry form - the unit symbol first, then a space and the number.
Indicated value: mA 0.75
